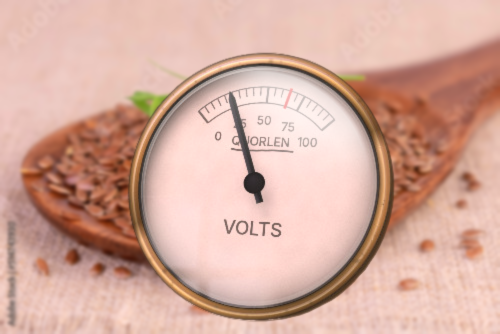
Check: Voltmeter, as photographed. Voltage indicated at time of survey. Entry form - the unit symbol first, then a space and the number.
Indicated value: V 25
